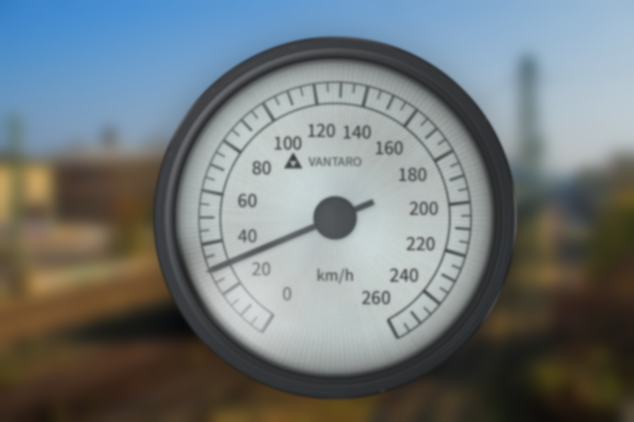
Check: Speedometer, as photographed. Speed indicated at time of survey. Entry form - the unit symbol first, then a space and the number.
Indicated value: km/h 30
